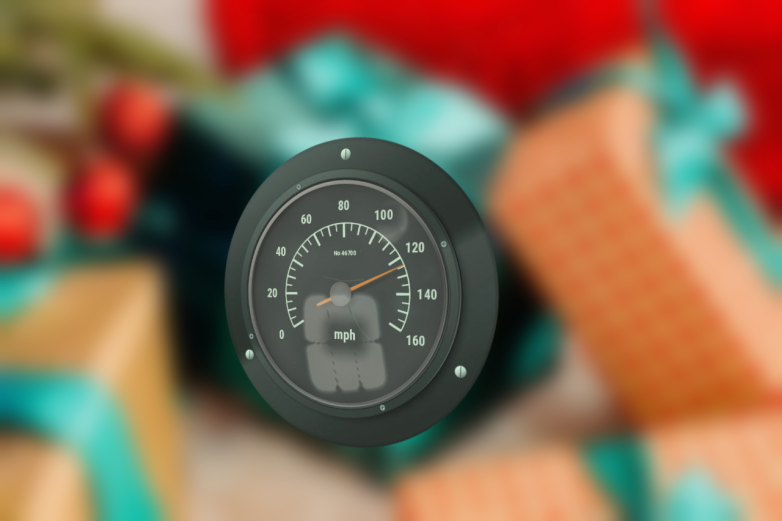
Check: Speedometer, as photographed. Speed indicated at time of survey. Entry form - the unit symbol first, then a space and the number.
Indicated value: mph 125
